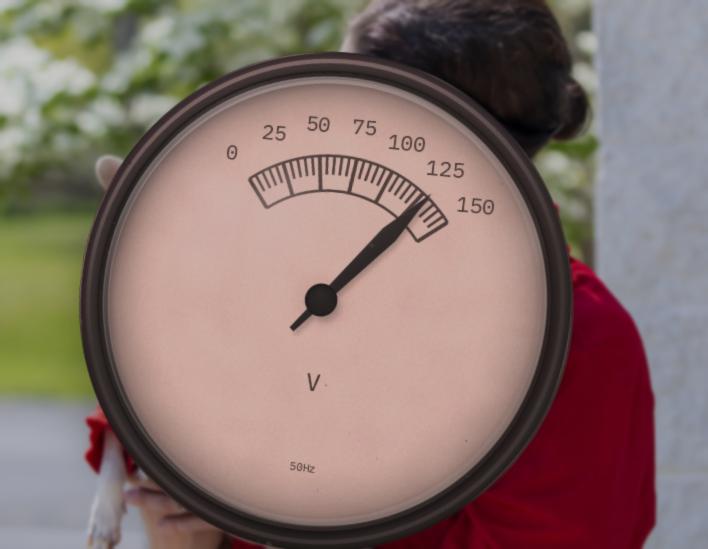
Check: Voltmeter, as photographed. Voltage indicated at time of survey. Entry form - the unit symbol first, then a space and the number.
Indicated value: V 130
